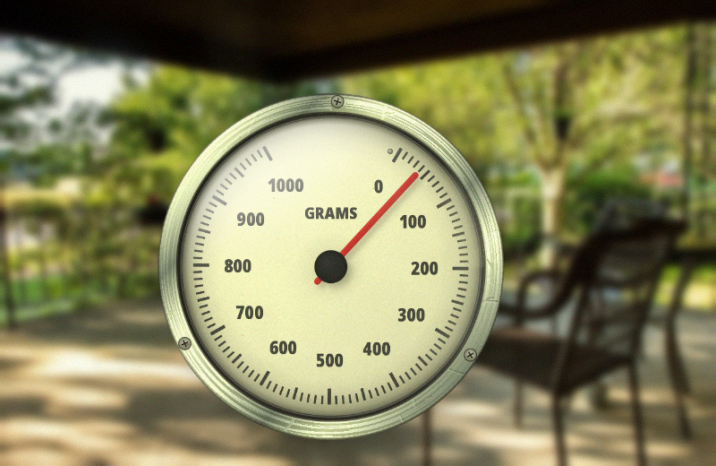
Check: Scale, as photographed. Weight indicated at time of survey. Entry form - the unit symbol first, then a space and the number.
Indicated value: g 40
